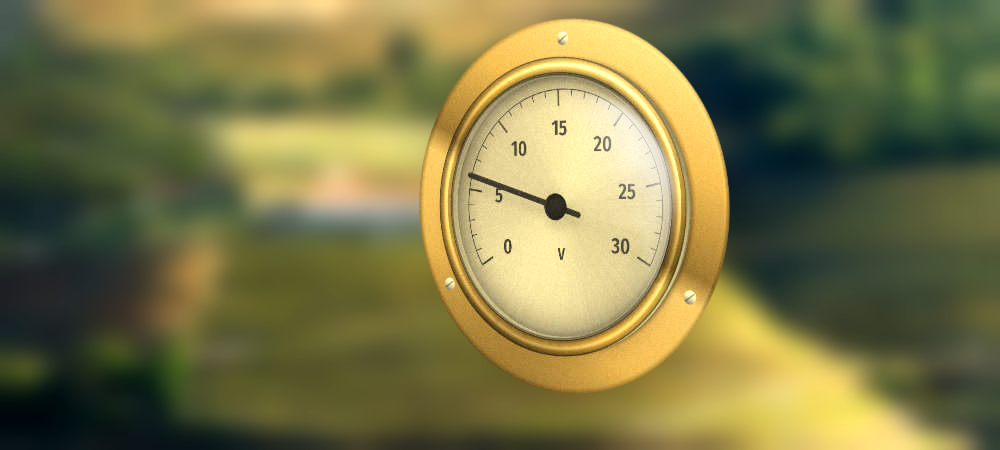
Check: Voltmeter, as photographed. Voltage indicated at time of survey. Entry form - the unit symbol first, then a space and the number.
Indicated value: V 6
